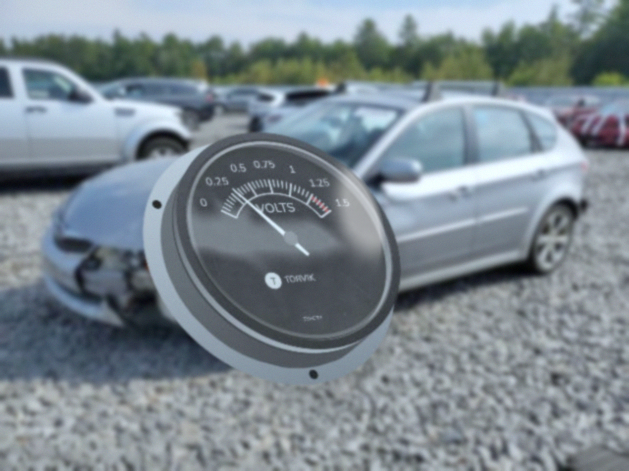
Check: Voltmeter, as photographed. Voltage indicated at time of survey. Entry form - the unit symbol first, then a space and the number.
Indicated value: V 0.25
